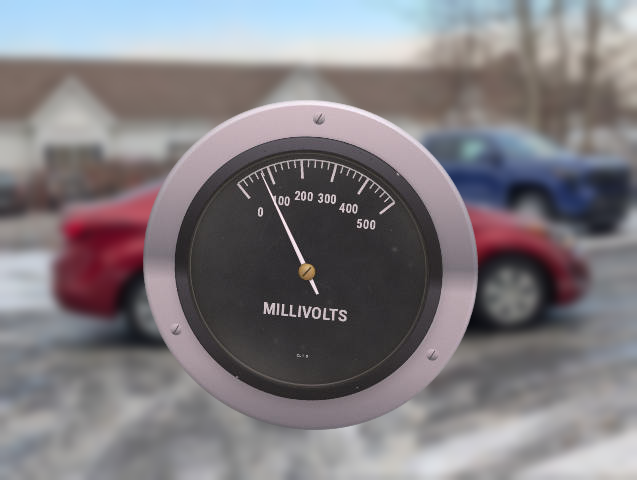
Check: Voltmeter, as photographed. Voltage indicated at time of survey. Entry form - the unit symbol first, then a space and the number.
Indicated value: mV 80
